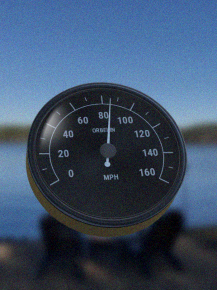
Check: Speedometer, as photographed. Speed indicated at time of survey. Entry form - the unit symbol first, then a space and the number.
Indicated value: mph 85
